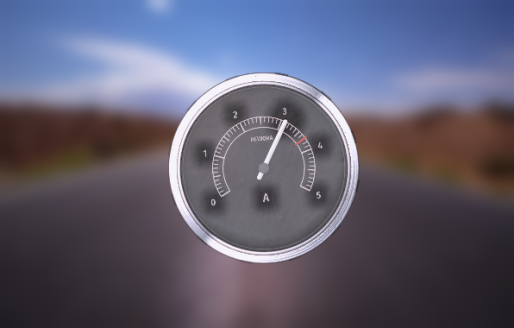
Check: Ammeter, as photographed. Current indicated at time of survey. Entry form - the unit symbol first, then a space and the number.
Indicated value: A 3.1
